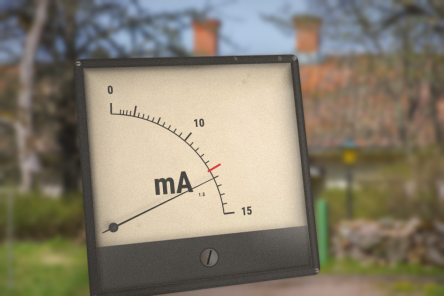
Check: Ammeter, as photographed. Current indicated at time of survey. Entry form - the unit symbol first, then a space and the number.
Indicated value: mA 13
